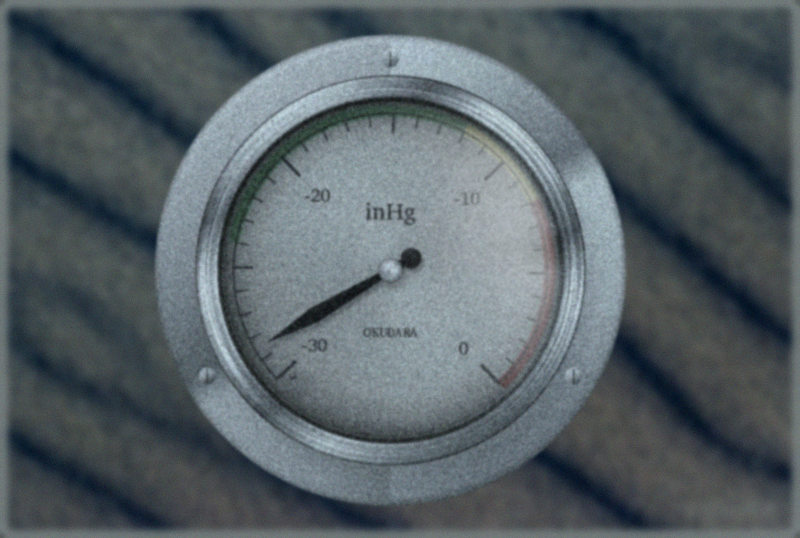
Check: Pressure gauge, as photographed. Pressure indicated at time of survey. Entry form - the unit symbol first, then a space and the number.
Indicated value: inHg -28.5
